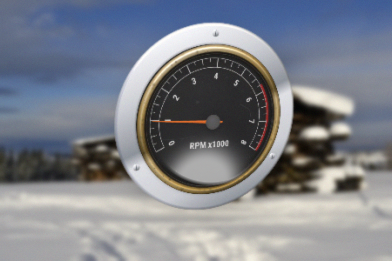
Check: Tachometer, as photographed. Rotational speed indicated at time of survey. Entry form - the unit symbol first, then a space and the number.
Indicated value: rpm 1000
